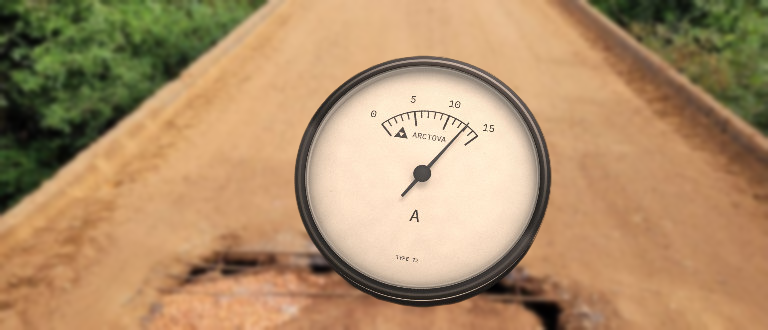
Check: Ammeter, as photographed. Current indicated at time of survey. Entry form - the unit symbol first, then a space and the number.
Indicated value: A 13
